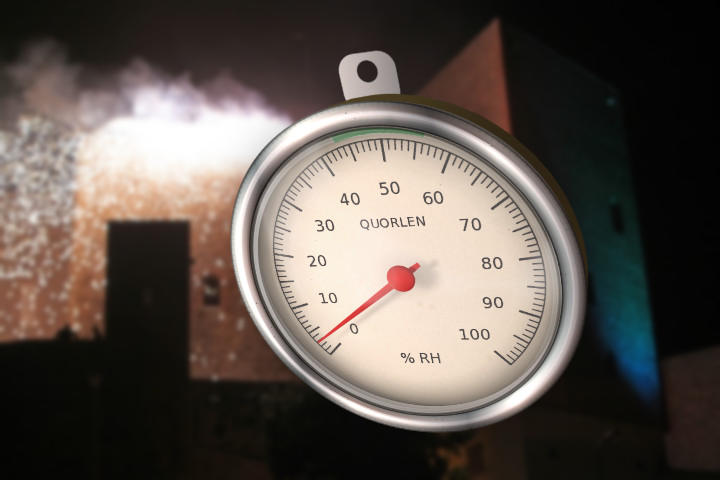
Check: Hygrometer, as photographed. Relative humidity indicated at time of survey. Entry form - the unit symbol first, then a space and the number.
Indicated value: % 3
